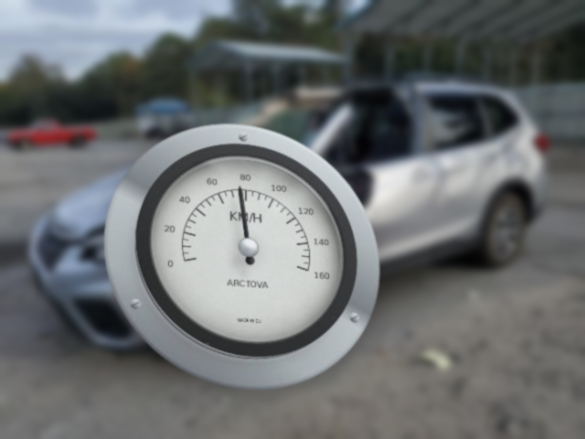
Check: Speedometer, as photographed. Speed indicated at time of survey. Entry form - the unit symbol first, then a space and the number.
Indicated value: km/h 75
